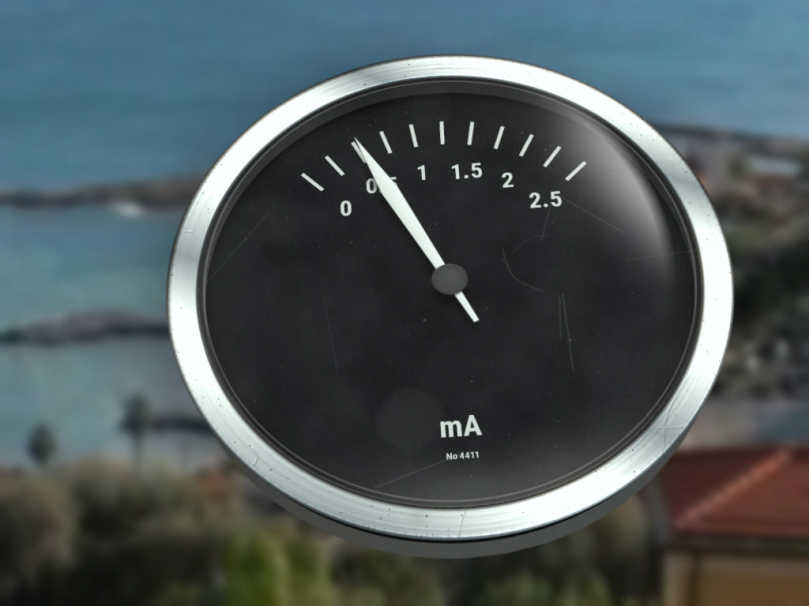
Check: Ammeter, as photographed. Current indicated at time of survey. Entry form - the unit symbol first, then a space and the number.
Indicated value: mA 0.5
